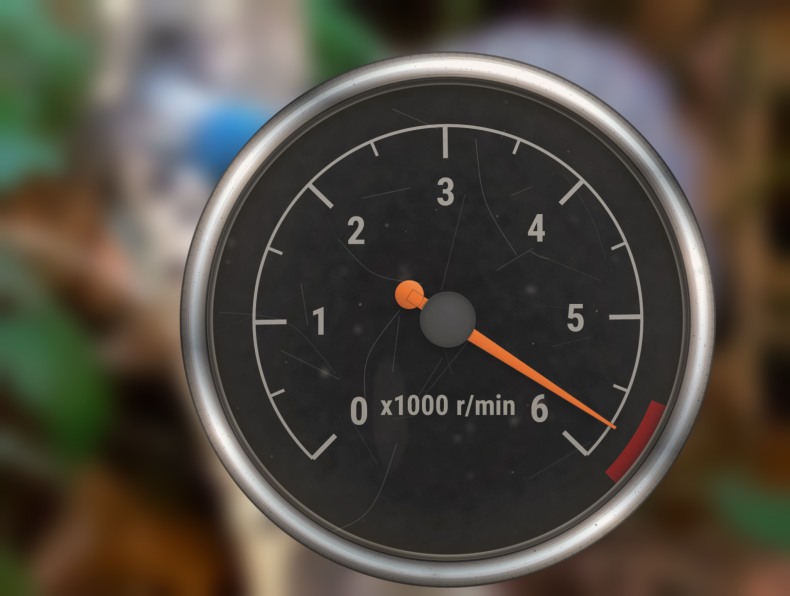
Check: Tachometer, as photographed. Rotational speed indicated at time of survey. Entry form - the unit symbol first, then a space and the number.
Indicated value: rpm 5750
